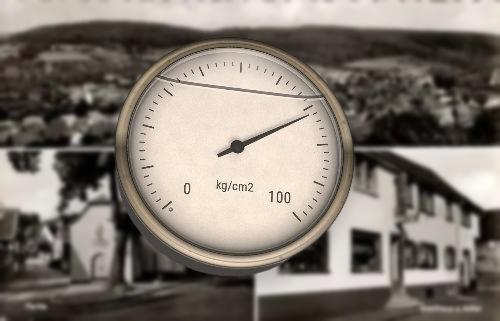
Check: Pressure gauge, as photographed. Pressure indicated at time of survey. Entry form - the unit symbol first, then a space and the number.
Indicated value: kg/cm² 72
